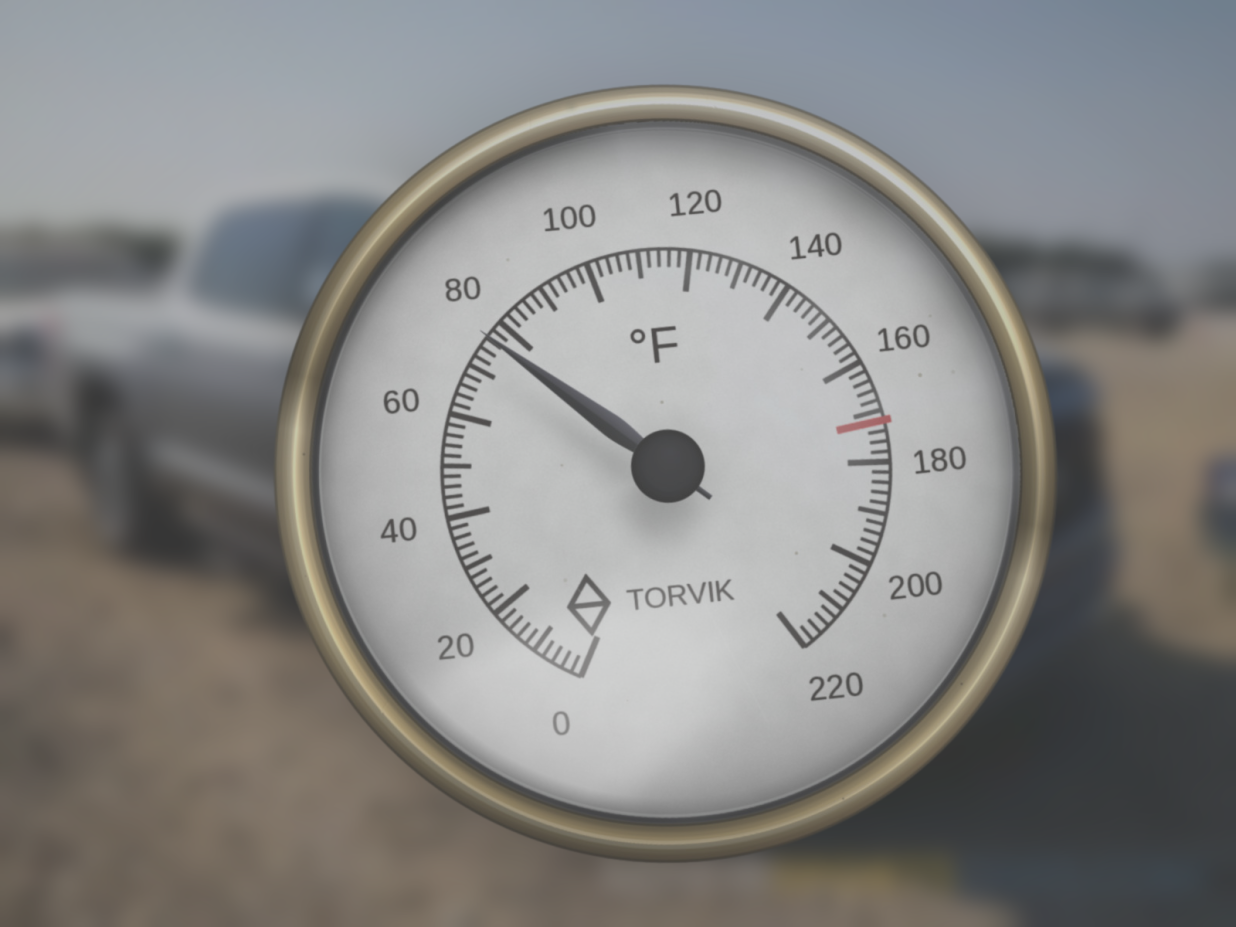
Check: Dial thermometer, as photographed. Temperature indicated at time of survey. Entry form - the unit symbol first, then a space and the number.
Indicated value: °F 76
